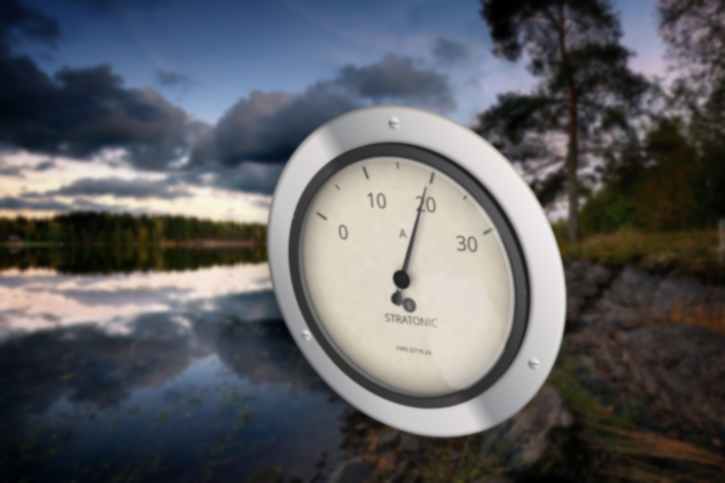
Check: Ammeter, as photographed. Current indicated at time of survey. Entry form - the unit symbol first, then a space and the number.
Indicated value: A 20
